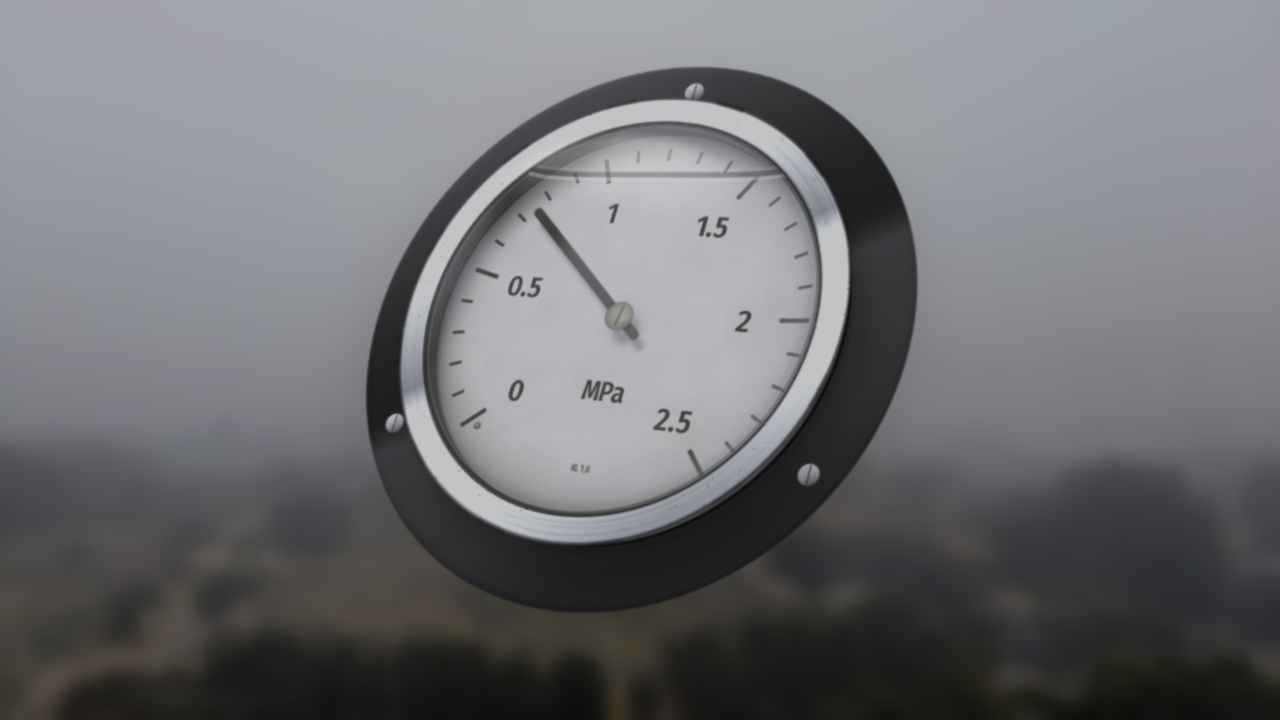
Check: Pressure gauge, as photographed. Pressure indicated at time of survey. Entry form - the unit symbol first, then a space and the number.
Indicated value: MPa 0.75
